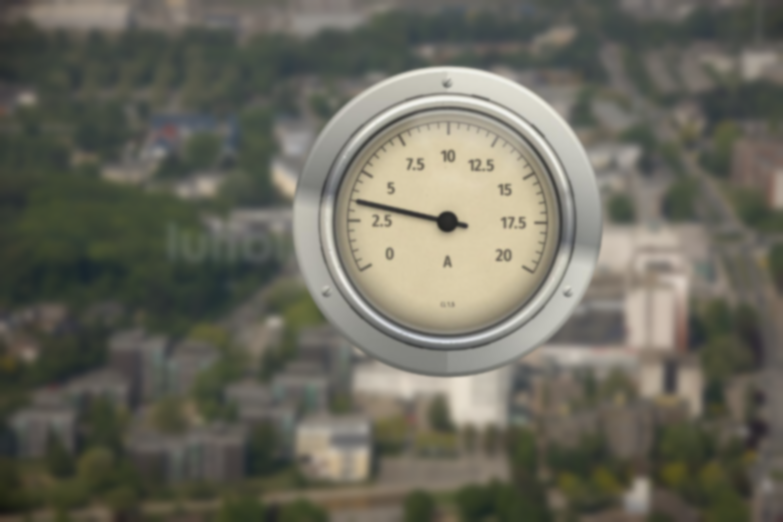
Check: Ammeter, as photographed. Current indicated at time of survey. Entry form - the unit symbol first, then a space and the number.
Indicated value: A 3.5
